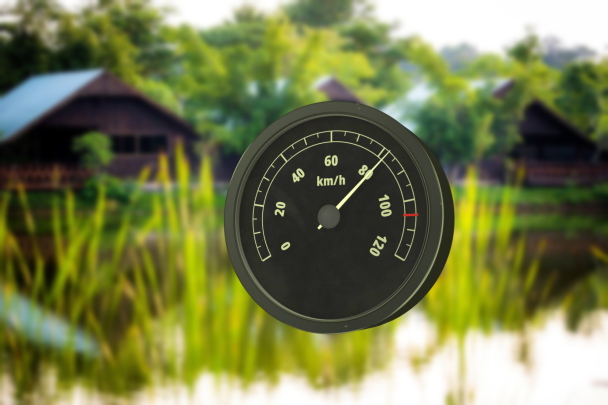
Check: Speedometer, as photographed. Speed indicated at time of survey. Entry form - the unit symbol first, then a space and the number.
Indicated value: km/h 82.5
